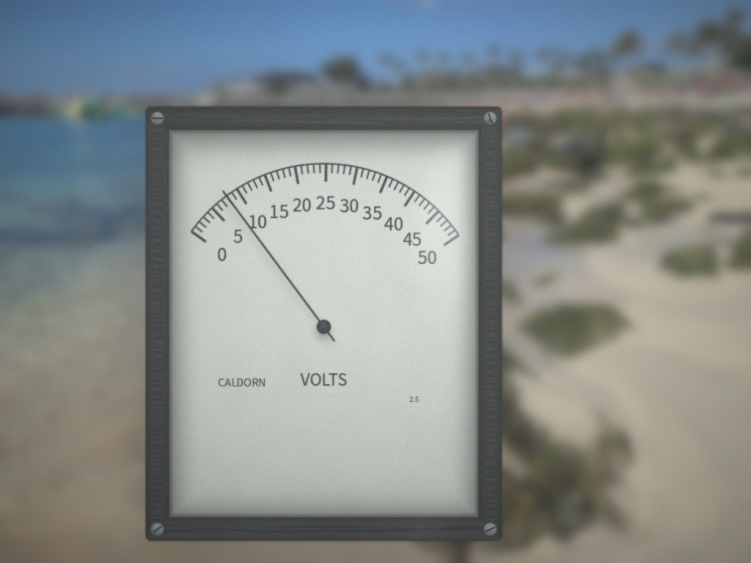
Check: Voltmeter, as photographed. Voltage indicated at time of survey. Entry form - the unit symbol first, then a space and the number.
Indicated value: V 8
